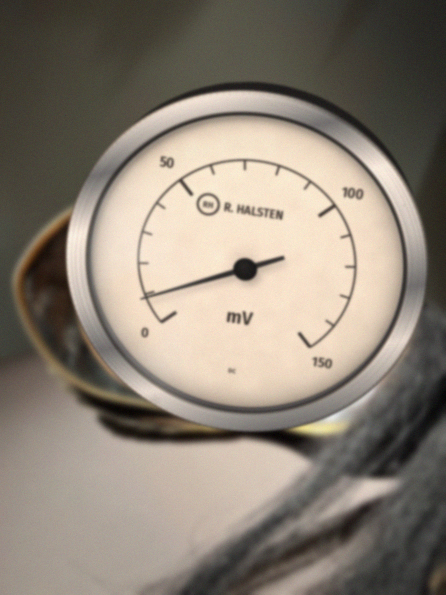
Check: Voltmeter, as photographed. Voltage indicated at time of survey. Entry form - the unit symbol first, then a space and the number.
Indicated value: mV 10
